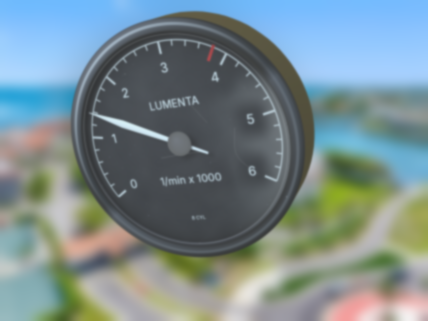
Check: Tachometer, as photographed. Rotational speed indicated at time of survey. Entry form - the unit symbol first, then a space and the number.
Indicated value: rpm 1400
